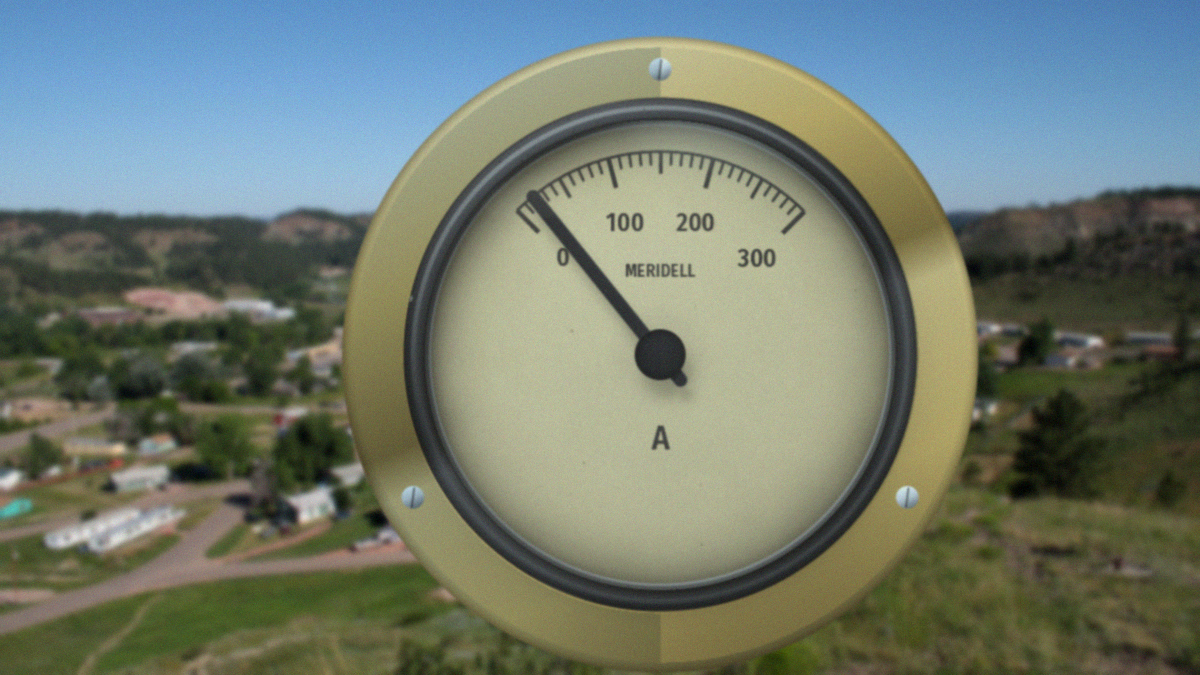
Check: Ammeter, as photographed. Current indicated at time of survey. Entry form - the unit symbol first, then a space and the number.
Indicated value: A 20
